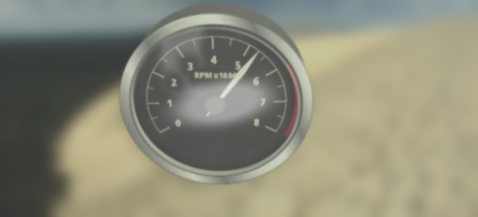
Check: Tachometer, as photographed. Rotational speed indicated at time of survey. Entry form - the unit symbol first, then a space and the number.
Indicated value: rpm 5250
